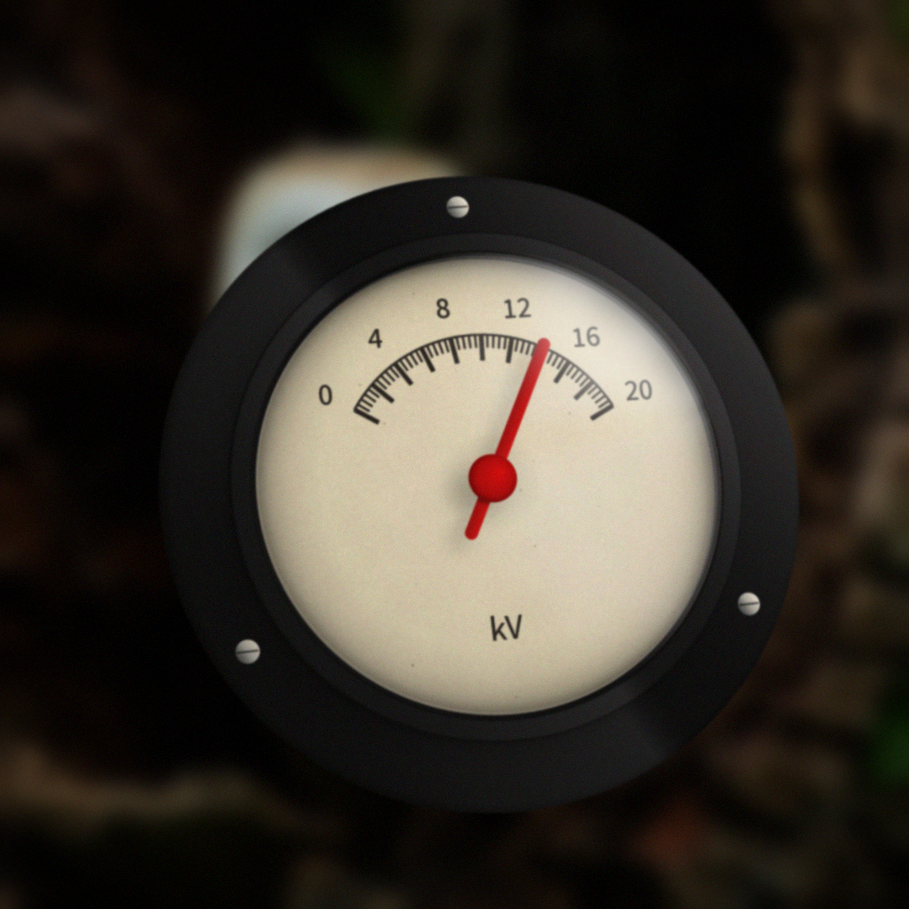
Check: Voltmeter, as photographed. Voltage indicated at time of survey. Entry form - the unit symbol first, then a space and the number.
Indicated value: kV 14
